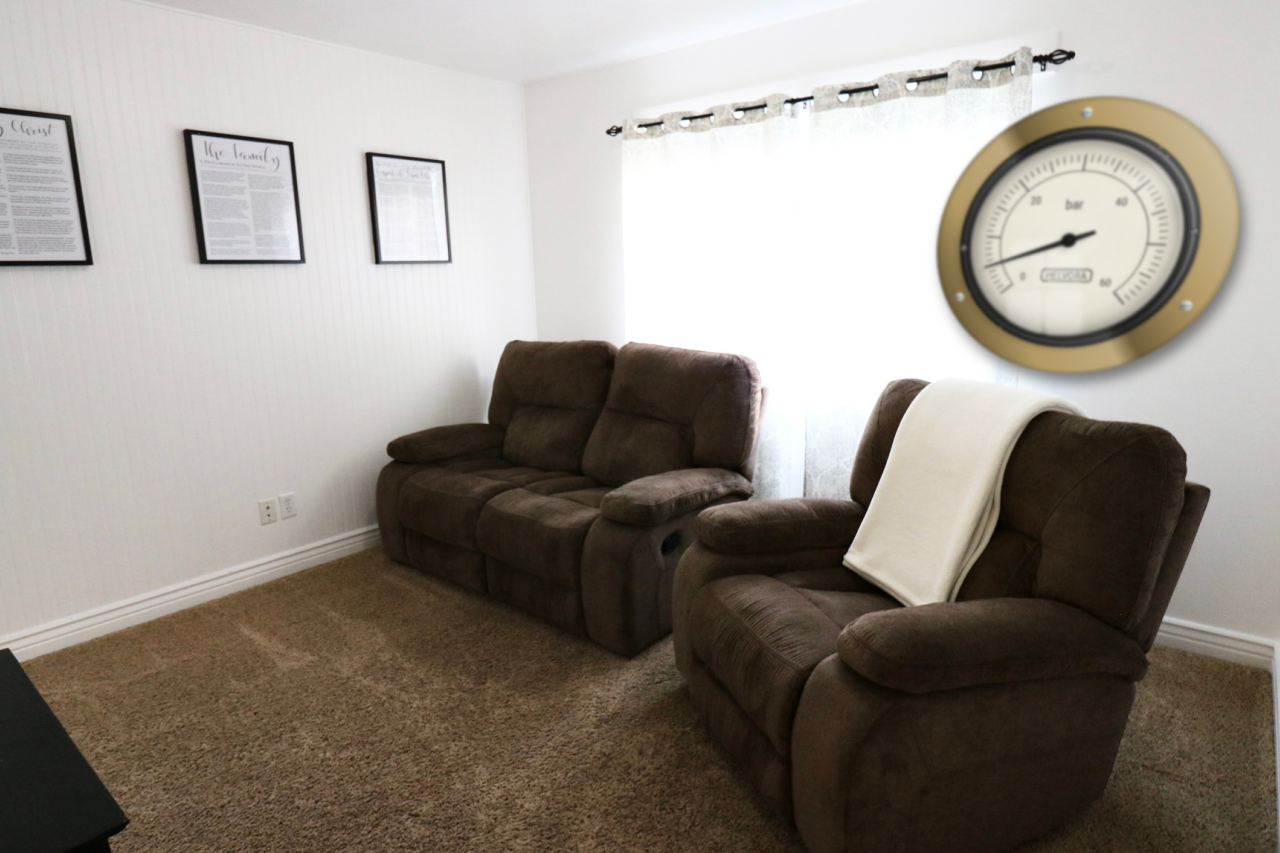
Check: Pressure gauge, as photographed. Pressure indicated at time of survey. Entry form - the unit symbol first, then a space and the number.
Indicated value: bar 5
